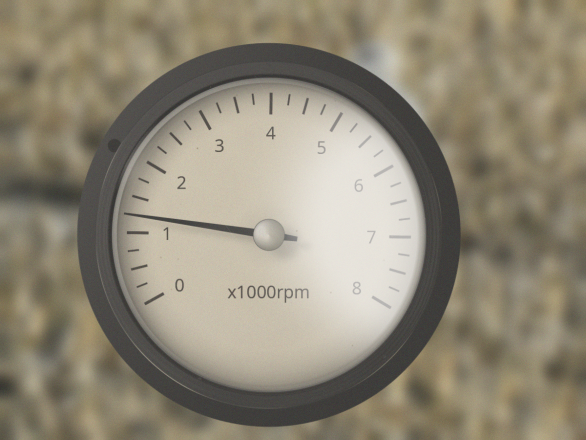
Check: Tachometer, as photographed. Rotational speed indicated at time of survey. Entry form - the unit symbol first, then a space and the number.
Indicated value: rpm 1250
